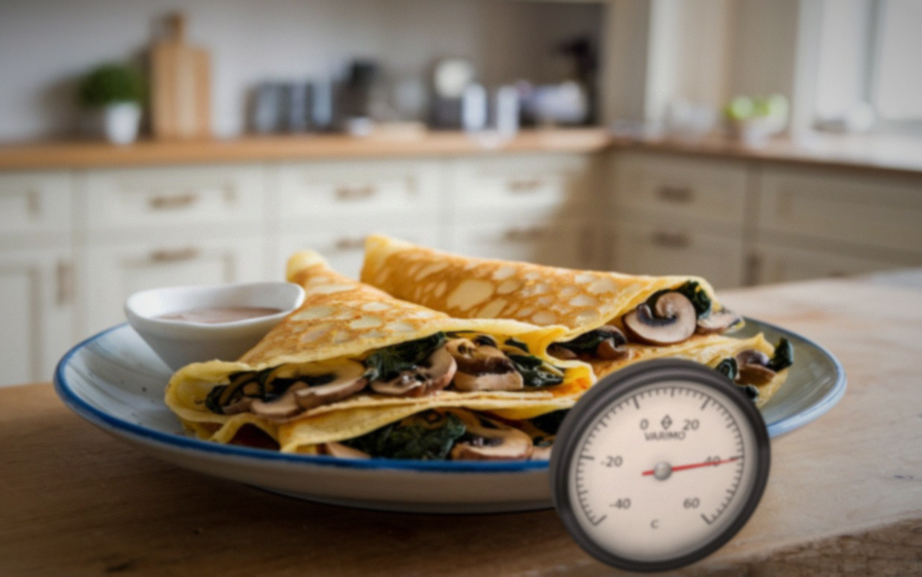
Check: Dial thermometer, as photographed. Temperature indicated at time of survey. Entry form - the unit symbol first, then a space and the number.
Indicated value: °C 40
